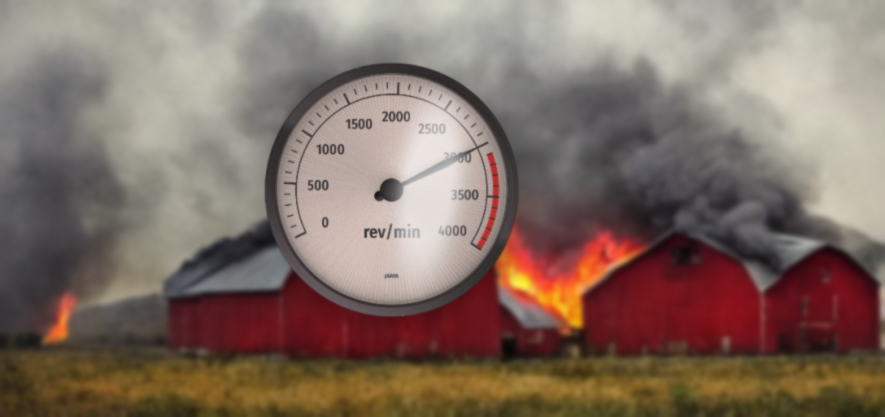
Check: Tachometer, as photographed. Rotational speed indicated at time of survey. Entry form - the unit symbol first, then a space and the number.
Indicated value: rpm 3000
